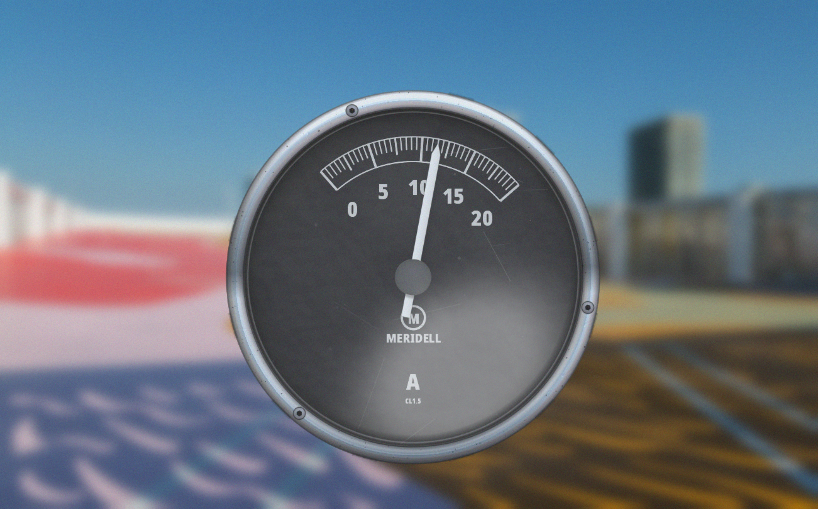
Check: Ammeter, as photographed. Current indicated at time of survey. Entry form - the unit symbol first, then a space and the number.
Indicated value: A 11.5
